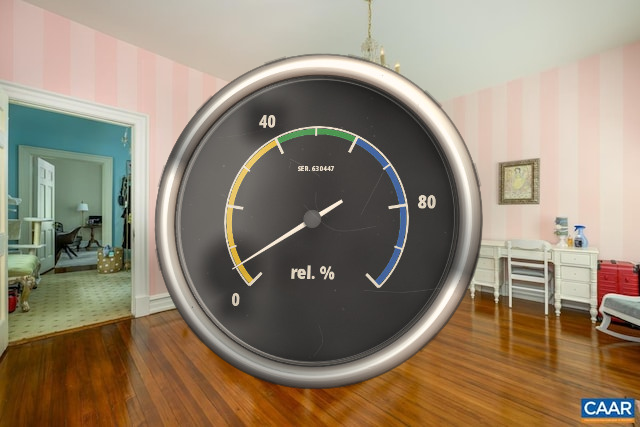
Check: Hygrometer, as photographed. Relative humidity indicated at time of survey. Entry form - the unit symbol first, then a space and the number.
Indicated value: % 5
